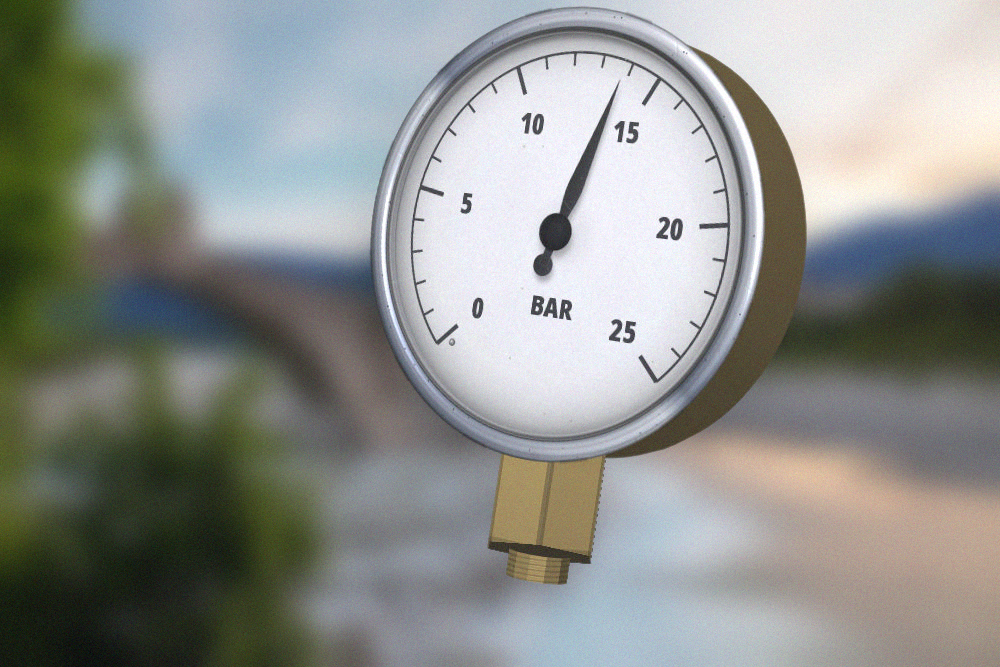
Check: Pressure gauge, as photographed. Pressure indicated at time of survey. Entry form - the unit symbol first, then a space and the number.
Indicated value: bar 14
